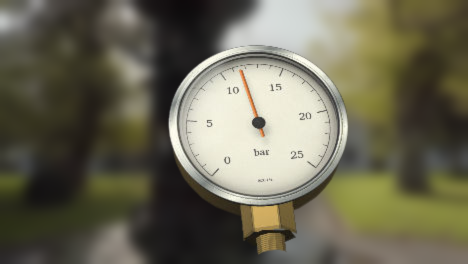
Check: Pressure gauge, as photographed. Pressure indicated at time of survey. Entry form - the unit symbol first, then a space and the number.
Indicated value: bar 11.5
